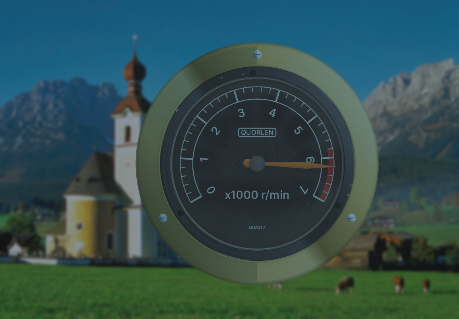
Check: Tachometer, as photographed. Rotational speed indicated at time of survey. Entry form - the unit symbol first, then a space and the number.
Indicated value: rpm 6200
